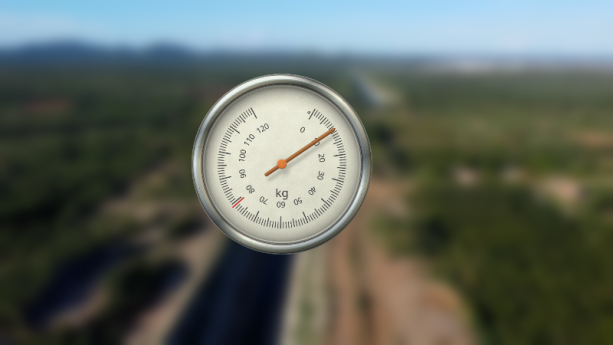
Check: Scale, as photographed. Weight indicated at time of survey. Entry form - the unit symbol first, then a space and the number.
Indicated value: kg 10
